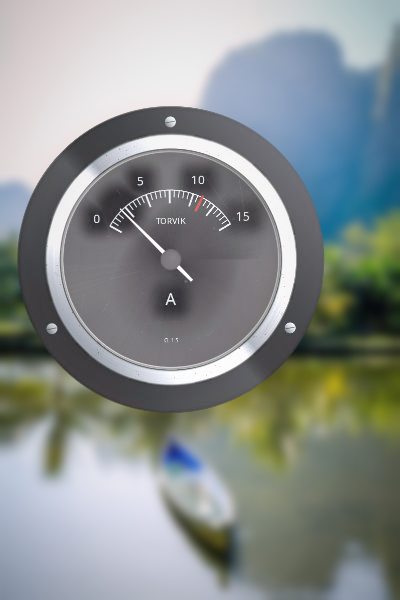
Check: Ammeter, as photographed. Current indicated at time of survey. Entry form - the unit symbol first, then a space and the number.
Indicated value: A 2
